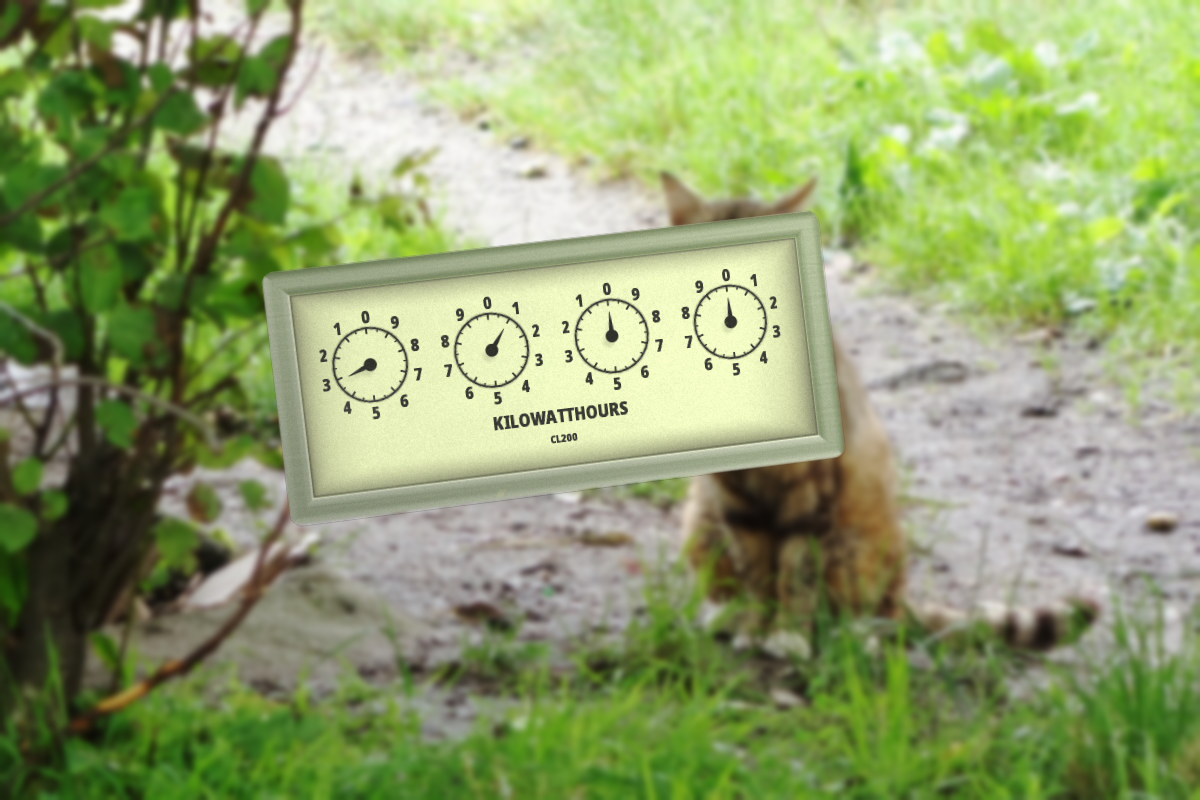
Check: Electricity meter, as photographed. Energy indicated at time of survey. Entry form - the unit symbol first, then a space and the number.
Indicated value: kWh 3100
